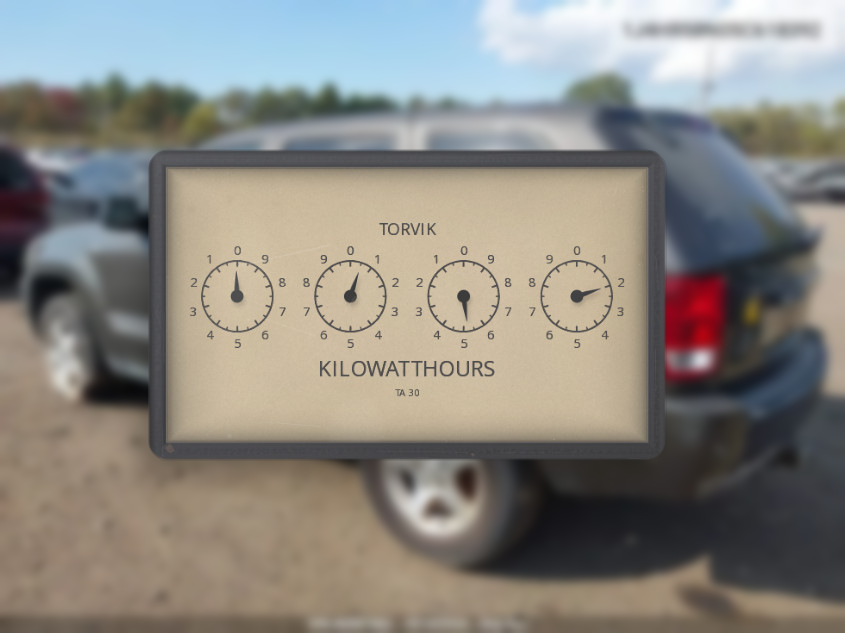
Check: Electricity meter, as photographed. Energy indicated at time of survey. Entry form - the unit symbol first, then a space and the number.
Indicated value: kWh 52
